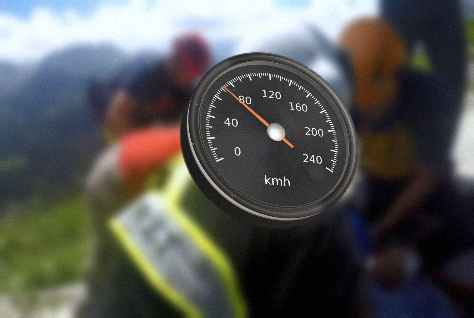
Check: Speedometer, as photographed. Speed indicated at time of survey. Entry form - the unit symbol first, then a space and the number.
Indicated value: km/h 70
